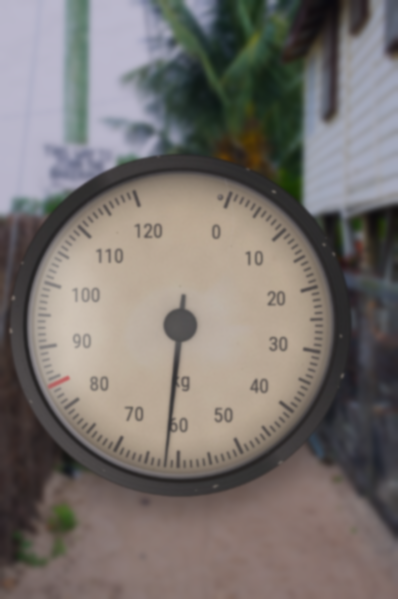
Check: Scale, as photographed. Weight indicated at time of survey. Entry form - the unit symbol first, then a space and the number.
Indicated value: kg 62
